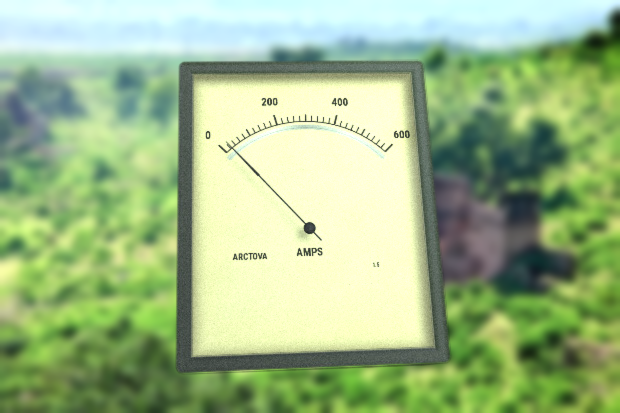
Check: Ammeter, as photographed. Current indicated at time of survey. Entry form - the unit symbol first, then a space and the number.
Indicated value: A 20
